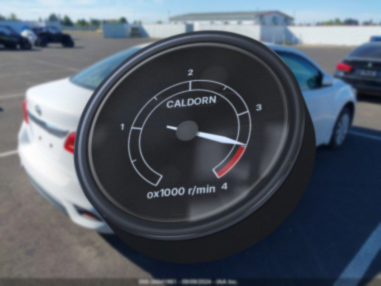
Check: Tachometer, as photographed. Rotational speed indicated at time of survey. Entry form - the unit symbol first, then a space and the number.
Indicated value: rpm 3500
